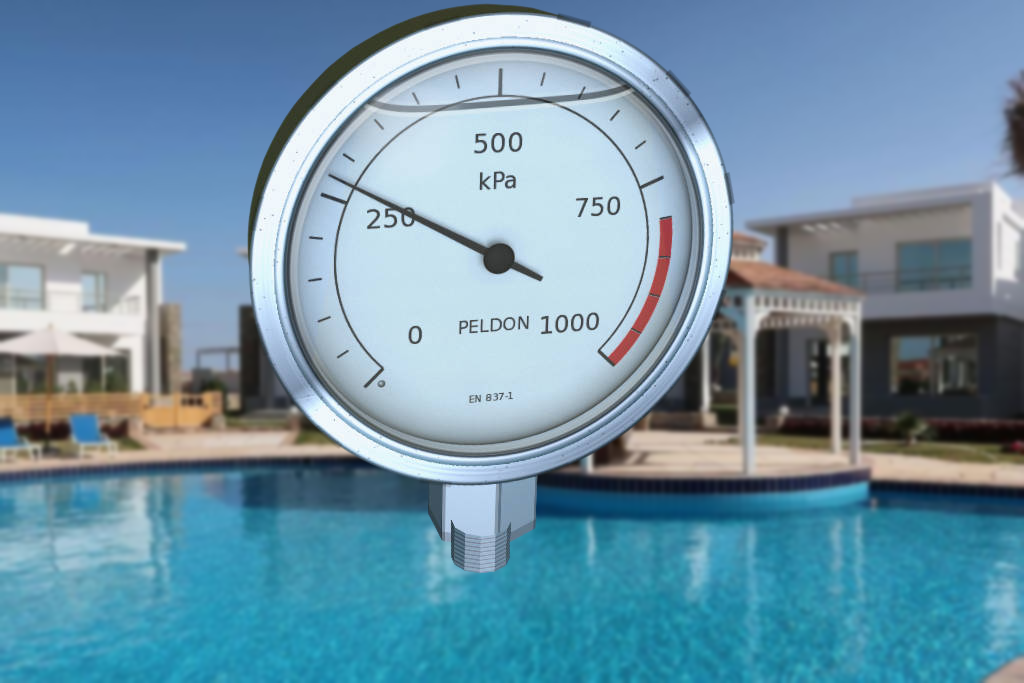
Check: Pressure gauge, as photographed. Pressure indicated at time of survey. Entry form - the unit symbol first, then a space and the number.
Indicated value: kPa 275
